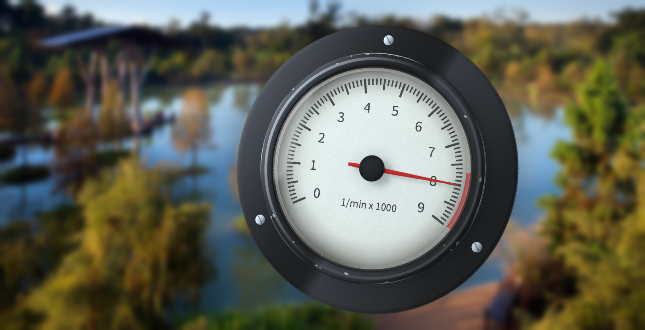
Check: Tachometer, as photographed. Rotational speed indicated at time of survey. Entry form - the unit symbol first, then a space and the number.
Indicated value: rpm 8000
